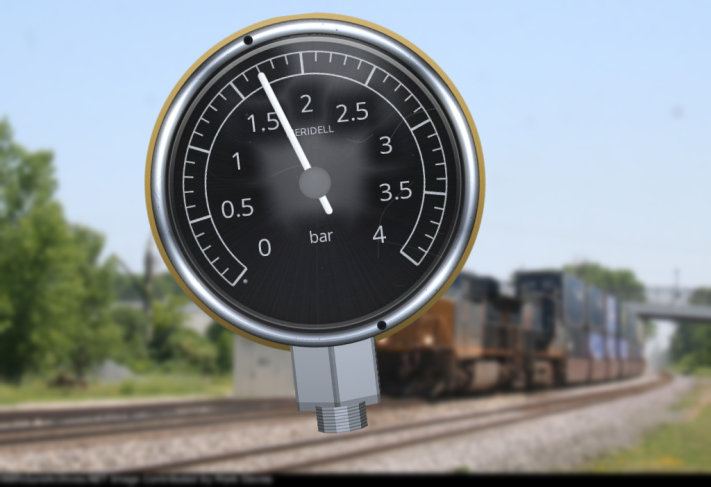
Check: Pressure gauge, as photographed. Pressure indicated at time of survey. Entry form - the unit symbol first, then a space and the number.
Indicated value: bar 1.7
